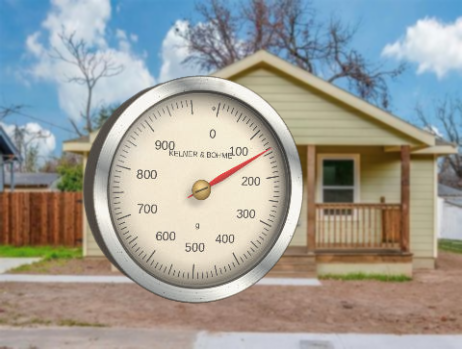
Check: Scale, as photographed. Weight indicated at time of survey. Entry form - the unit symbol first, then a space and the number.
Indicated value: g 140
